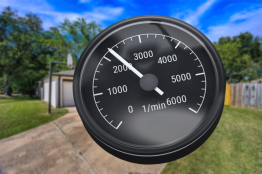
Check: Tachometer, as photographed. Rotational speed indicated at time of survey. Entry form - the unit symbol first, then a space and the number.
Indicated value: rpm 2200
